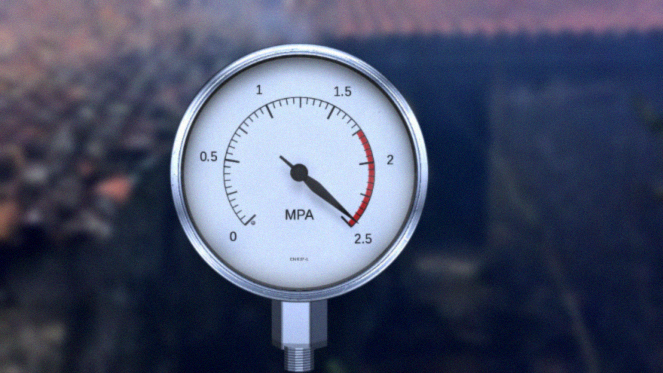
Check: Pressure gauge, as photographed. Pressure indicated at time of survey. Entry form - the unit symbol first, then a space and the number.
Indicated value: MPa 2.45
